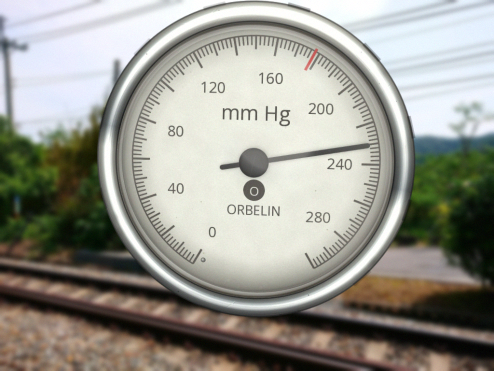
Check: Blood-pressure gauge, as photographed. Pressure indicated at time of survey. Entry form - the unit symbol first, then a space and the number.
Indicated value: mmHg 230
